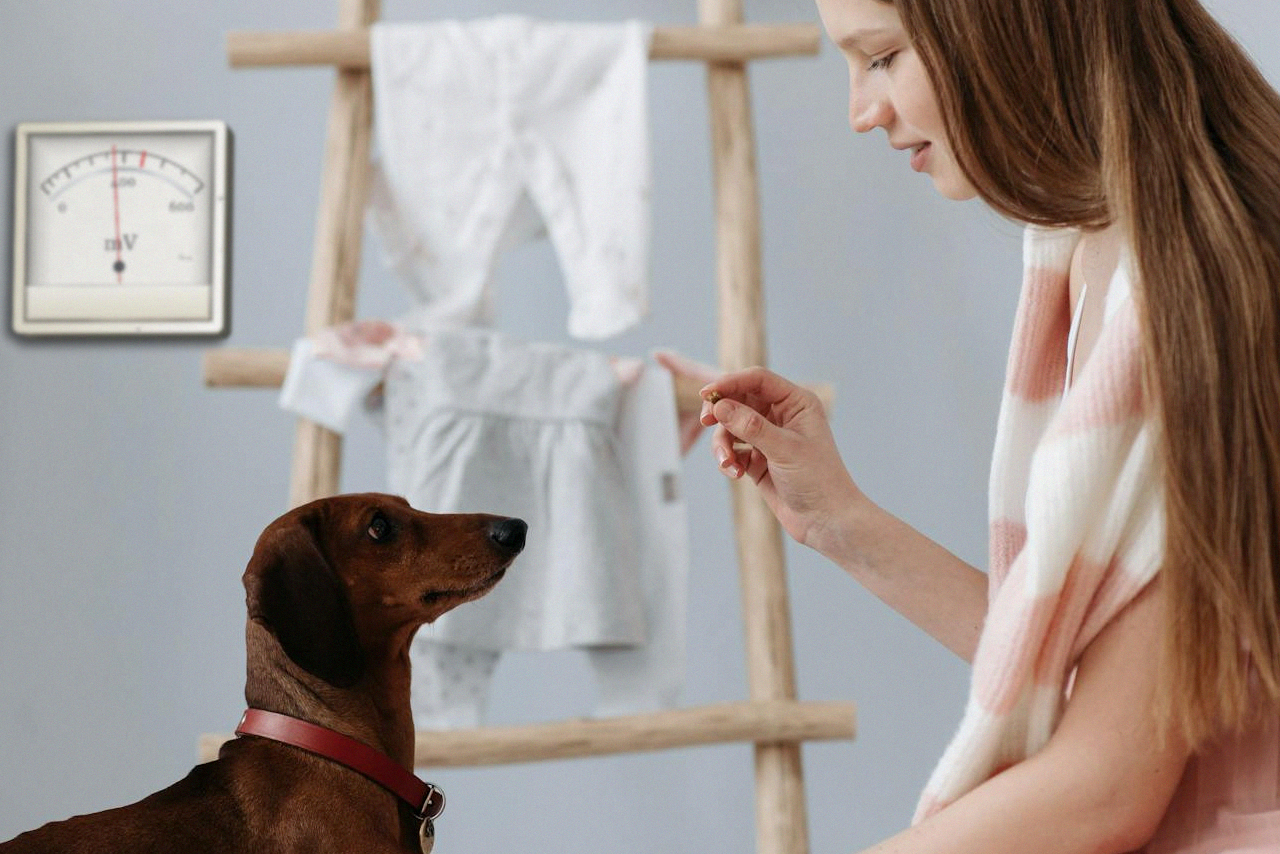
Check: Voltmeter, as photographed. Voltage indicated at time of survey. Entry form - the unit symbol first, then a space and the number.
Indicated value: mV 375
